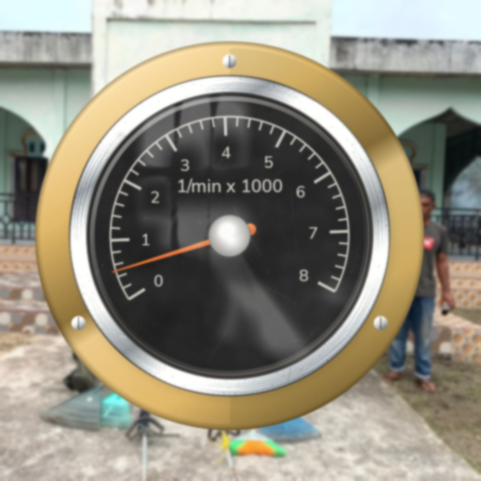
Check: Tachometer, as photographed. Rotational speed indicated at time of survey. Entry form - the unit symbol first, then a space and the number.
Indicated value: rpm 500
